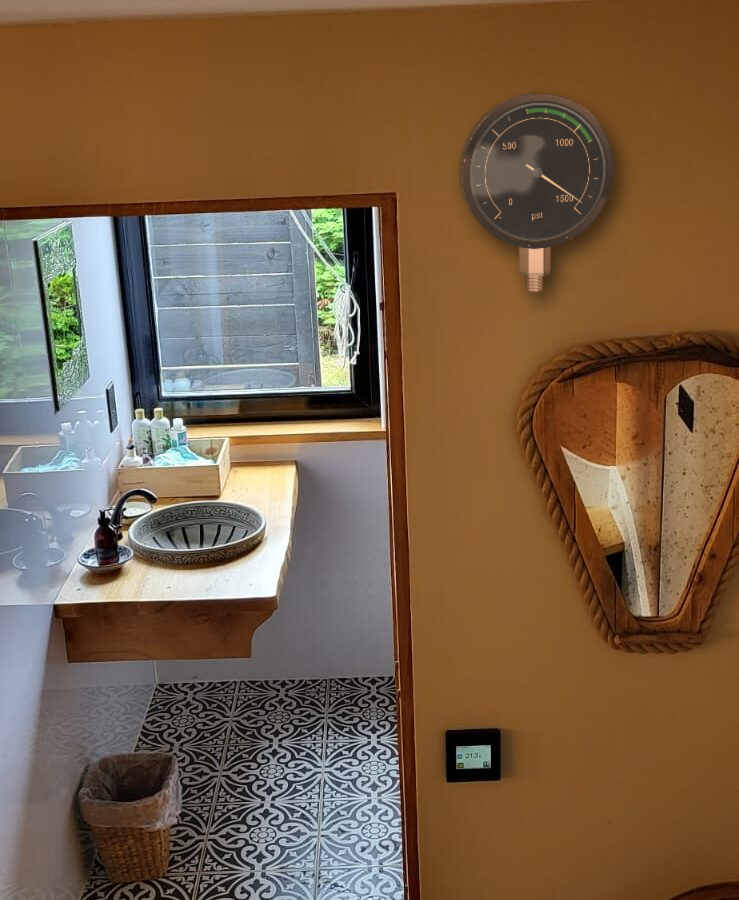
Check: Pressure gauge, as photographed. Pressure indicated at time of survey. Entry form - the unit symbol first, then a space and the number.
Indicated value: psi 1450
